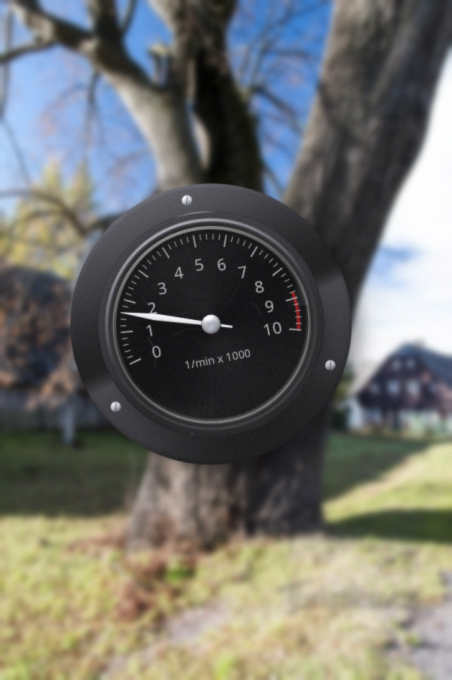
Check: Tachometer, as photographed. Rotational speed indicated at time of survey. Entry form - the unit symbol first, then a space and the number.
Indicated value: rpm 1600
